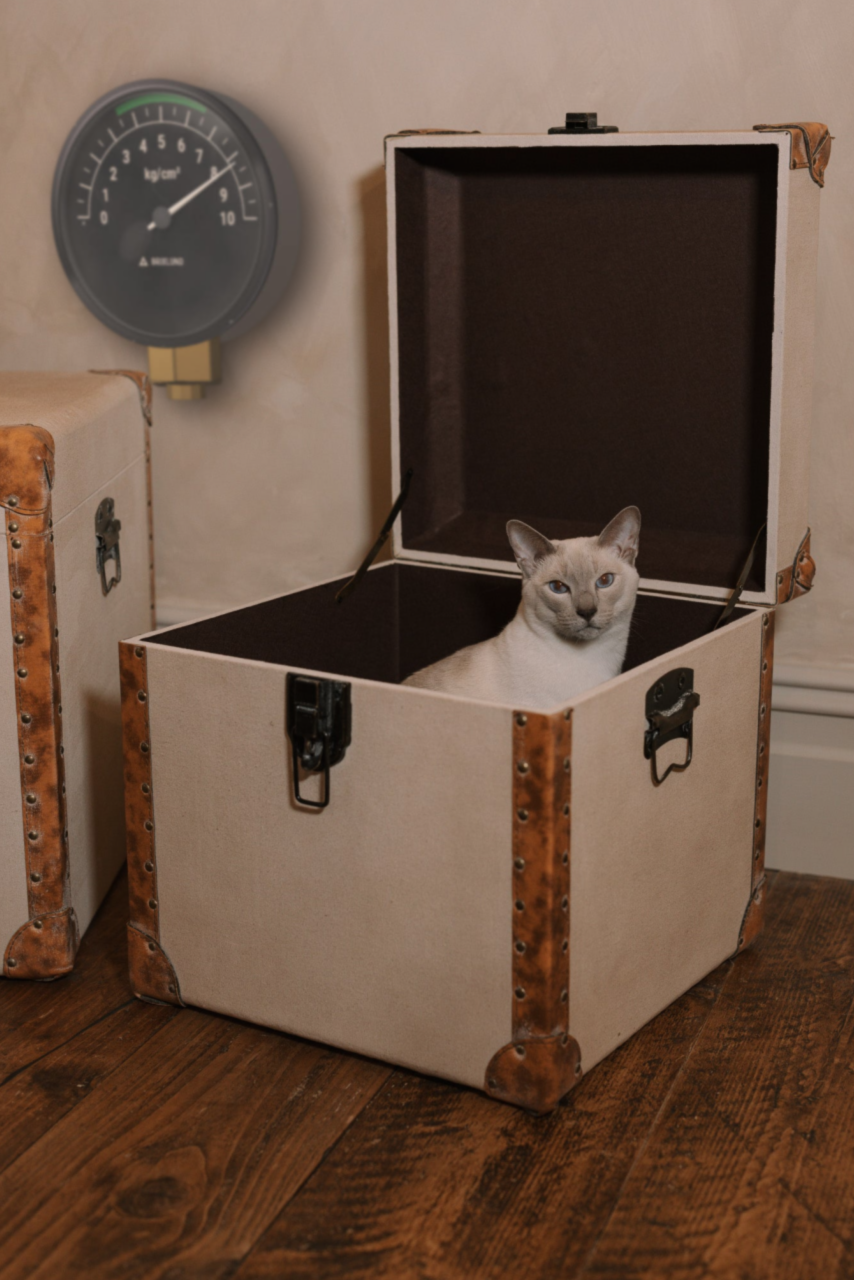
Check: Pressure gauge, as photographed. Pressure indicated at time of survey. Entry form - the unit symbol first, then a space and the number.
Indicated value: kg/cm² 8.25
